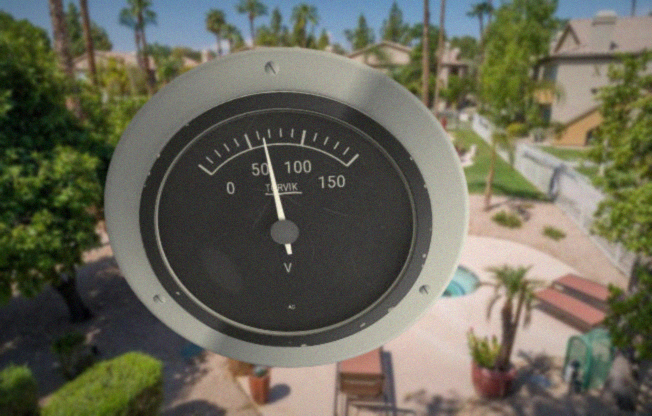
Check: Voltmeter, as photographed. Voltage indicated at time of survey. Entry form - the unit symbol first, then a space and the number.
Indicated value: V 65
